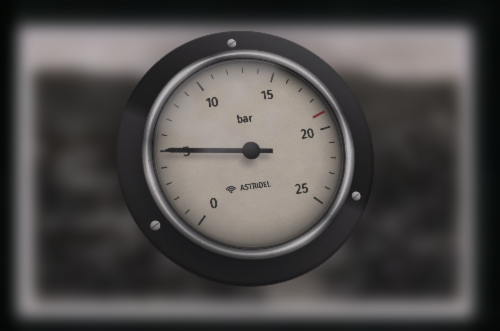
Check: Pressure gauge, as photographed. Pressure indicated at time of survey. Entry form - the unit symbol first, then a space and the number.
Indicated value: bar 5
